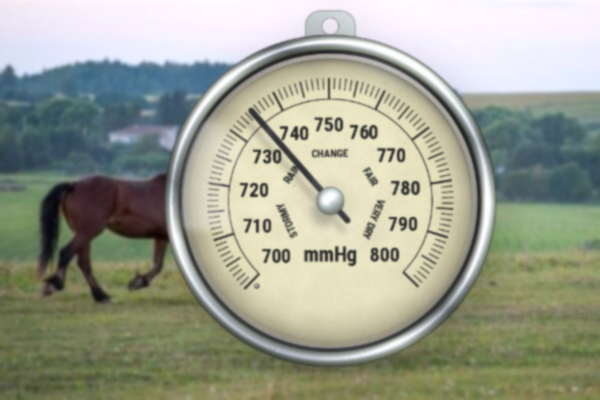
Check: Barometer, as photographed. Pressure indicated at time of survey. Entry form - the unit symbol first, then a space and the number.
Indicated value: mmHg 735
